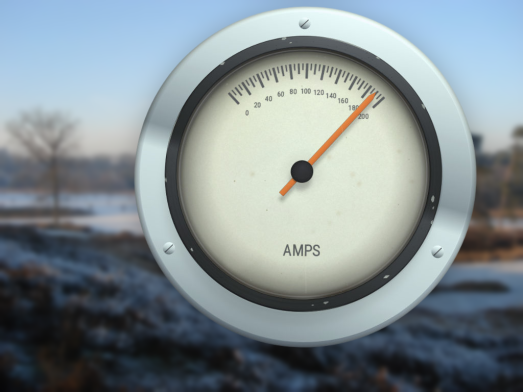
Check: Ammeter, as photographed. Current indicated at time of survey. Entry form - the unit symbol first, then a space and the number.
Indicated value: A 190
